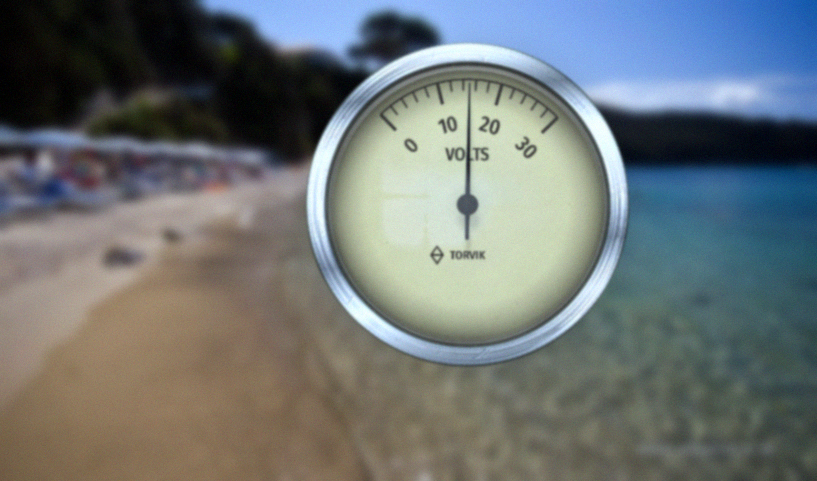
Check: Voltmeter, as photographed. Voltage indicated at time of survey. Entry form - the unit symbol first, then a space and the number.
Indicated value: V 15
